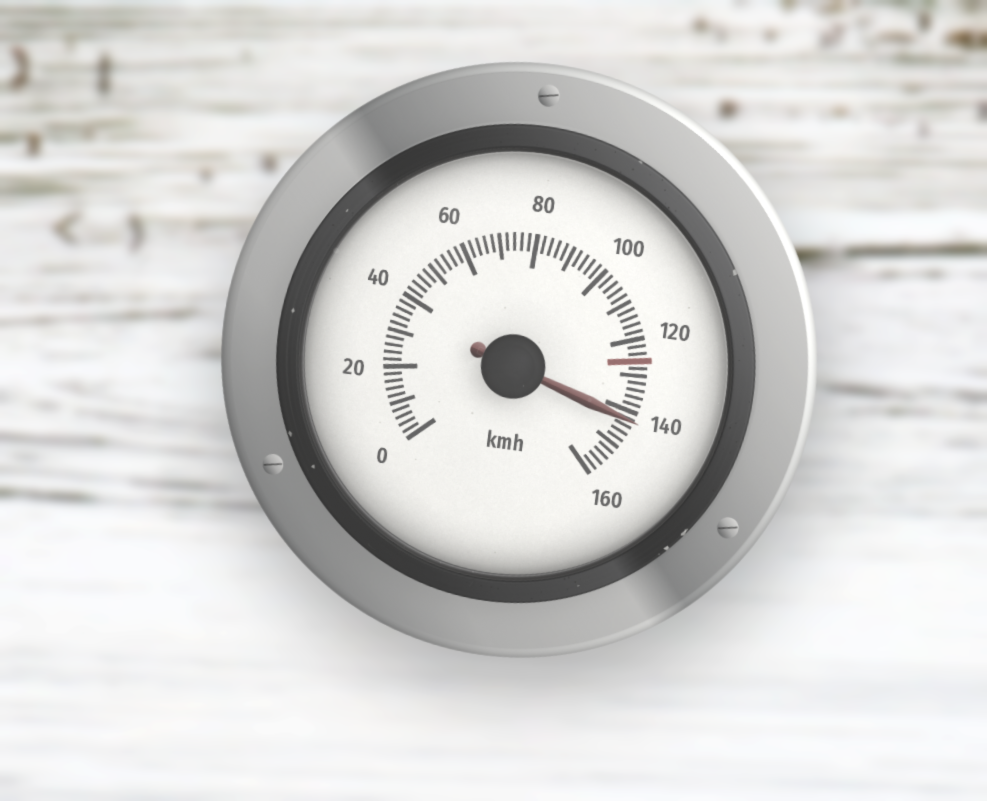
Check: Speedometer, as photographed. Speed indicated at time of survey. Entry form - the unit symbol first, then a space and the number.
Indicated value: km/h 142
